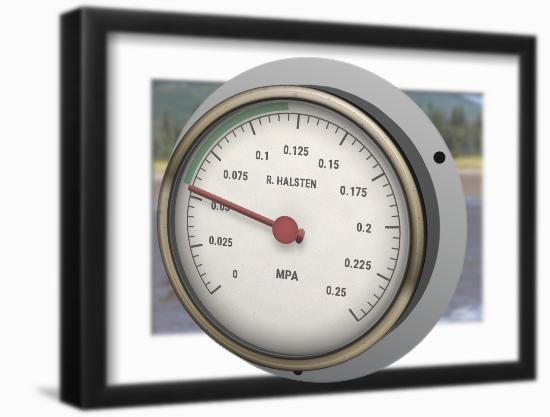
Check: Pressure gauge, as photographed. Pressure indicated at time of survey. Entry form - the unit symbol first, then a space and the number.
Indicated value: MPa 0.055
